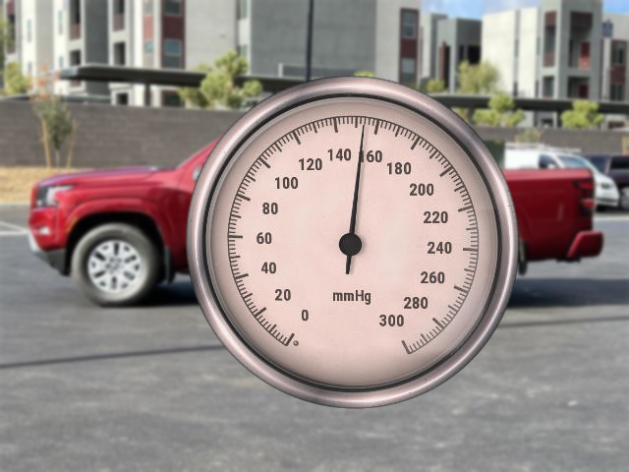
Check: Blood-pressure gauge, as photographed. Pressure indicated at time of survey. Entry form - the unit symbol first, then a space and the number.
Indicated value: mmHg 154
